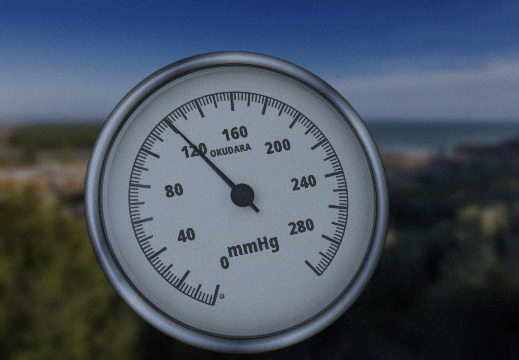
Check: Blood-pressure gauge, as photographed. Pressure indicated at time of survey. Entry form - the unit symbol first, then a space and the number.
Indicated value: mmHg 120
